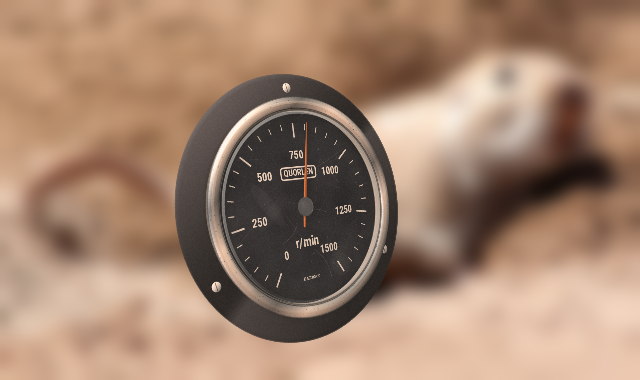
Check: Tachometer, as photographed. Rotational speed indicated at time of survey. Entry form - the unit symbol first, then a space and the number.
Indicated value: rpm 800
